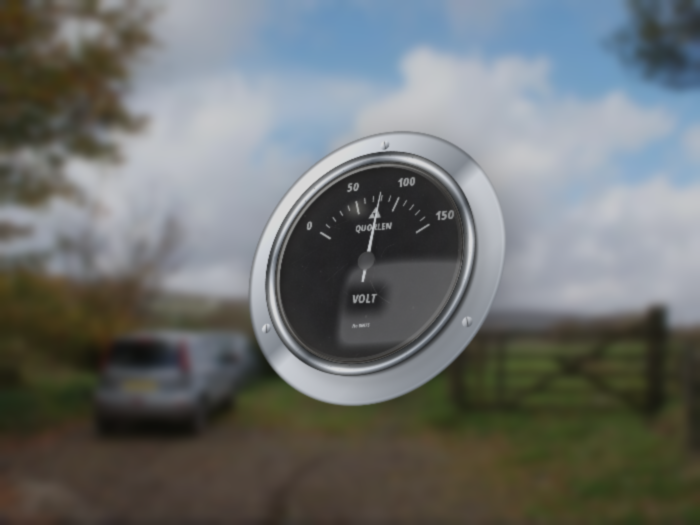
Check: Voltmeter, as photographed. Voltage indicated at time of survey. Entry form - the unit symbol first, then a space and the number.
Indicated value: V 80
